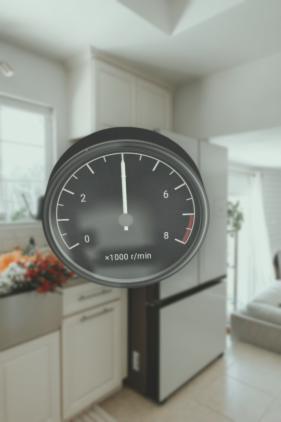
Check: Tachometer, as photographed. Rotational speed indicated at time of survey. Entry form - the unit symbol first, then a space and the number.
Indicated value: rpm 4000
